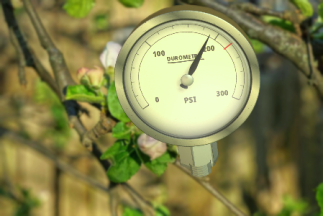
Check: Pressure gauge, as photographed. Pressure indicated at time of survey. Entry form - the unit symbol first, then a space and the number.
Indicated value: psi 190
